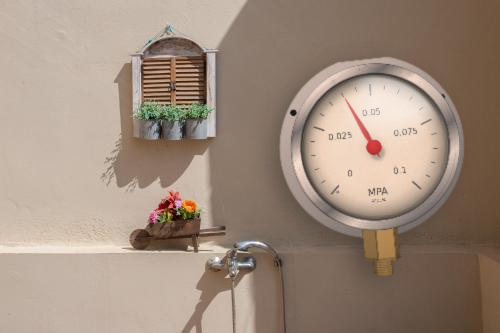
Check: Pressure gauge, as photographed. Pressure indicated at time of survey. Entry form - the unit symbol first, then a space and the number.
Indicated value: MPa 0.04
